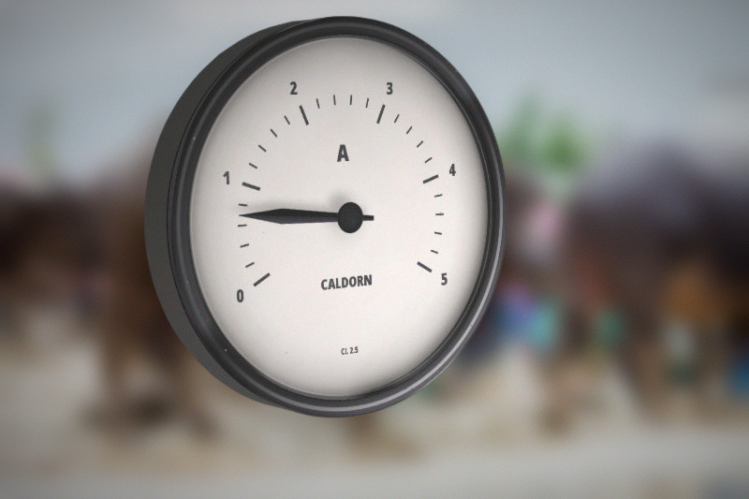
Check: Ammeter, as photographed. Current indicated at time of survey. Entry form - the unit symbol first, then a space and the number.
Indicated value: A 0.7
